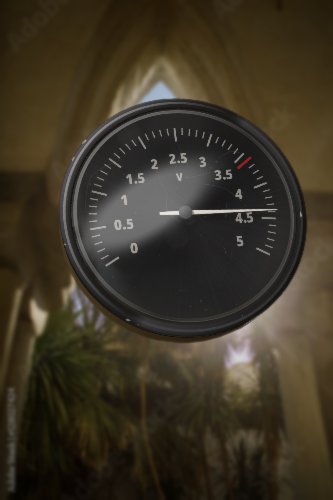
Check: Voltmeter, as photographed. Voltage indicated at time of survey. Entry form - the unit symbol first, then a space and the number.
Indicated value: V 4.4
